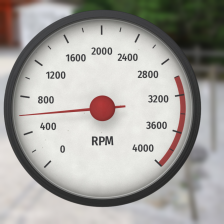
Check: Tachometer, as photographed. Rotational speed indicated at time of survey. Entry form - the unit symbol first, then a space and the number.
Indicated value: rpm 600
